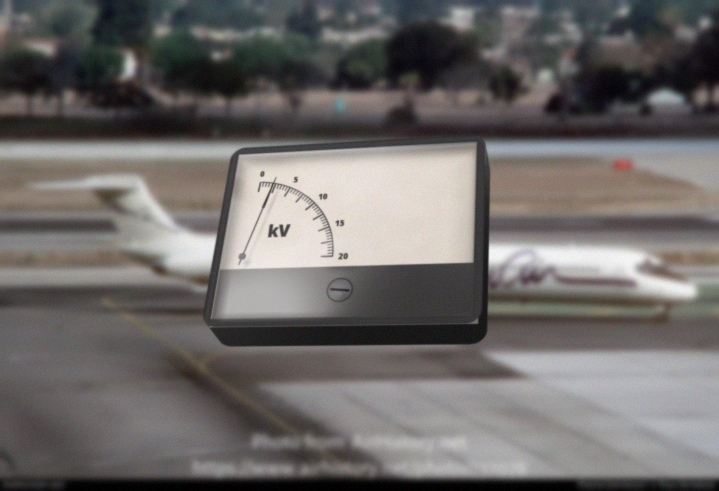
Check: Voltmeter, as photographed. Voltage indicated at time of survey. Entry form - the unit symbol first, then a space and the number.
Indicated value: kV 2.5
